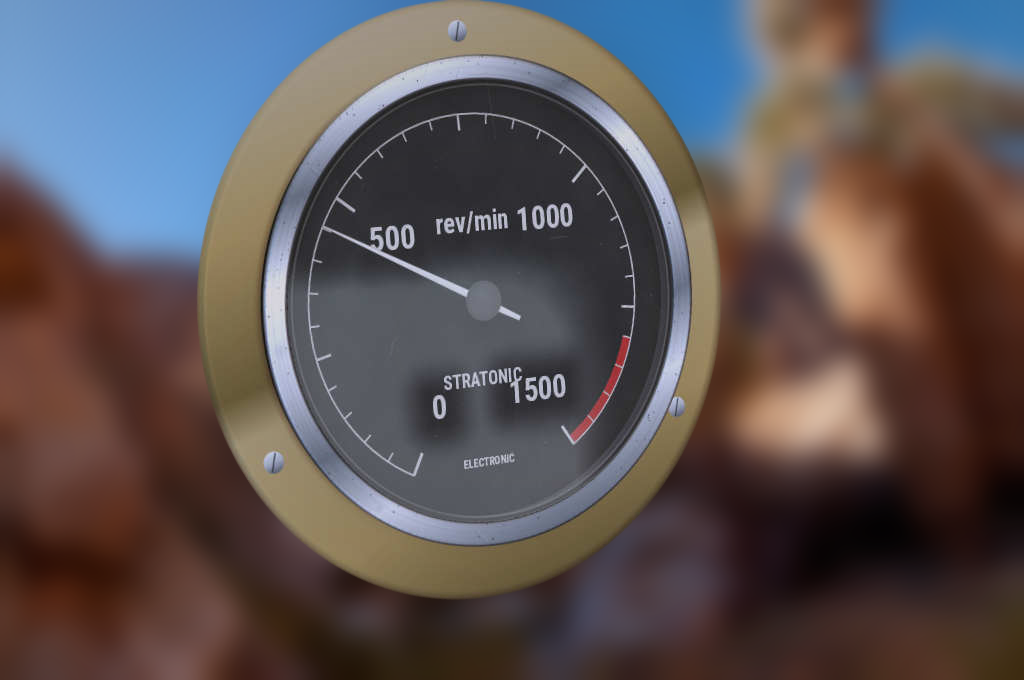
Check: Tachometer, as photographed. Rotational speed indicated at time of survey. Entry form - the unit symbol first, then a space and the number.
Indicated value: rpm 450
